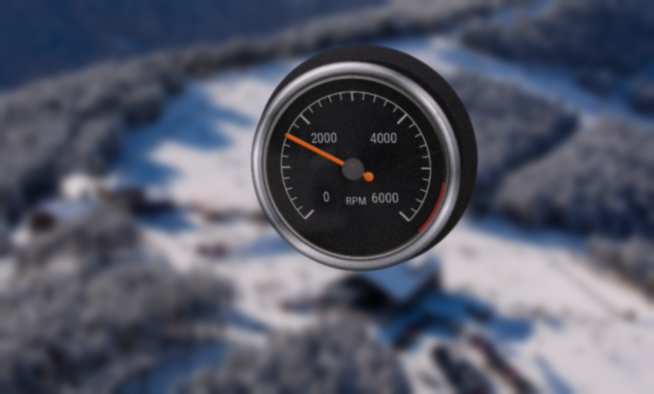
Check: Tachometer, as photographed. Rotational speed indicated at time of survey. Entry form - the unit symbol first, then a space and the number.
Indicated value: rpm 1600
